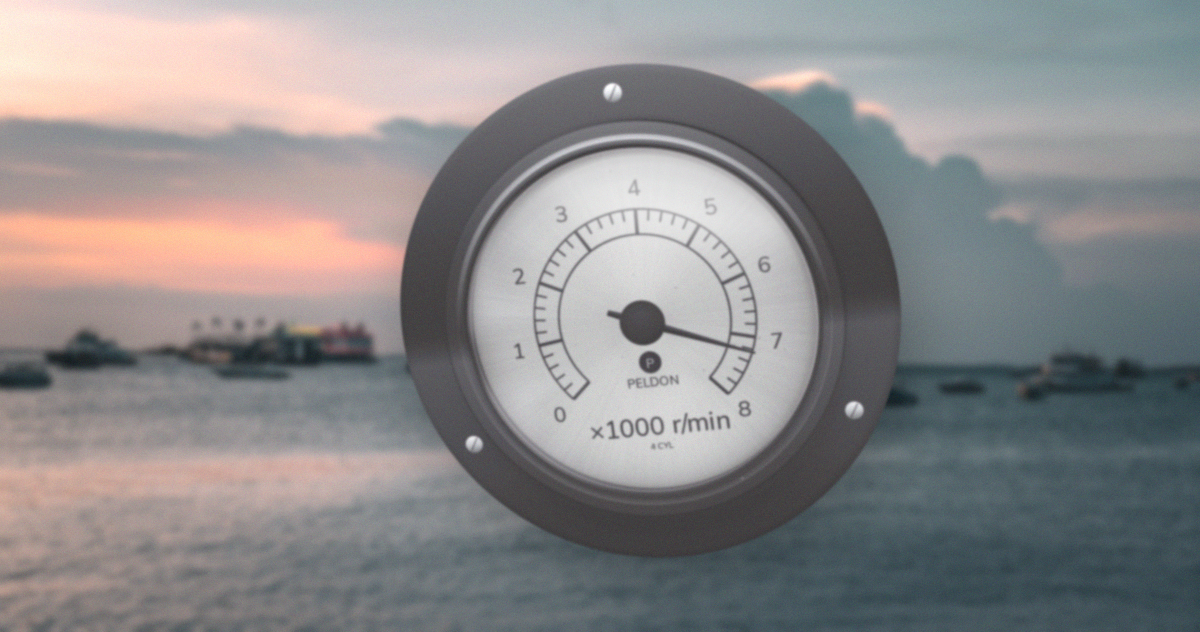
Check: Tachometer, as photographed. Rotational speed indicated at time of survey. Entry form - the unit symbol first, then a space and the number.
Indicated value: rpm 7200
